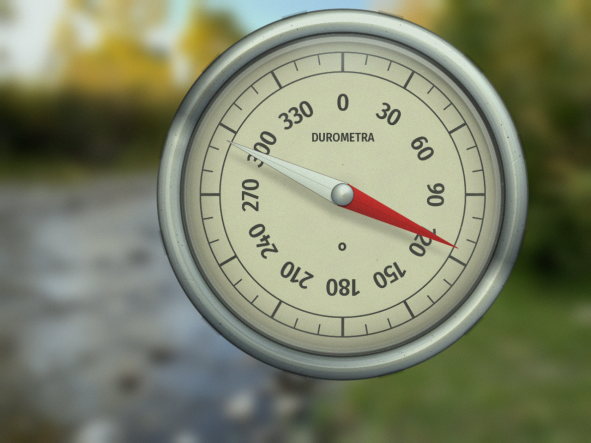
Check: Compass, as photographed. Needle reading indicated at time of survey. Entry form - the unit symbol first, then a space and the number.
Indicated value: ° 115
